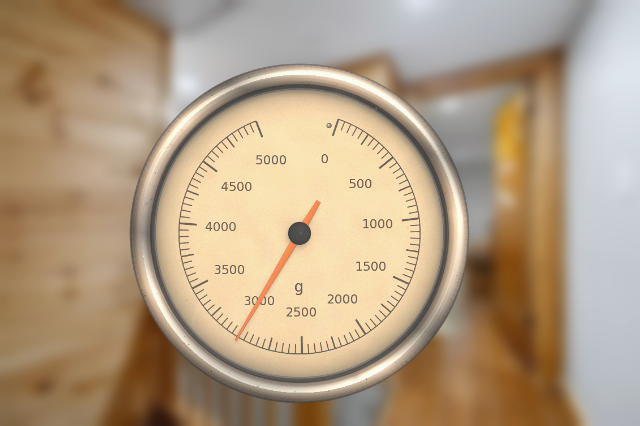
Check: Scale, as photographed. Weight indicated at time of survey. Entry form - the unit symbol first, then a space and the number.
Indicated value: g 3000
